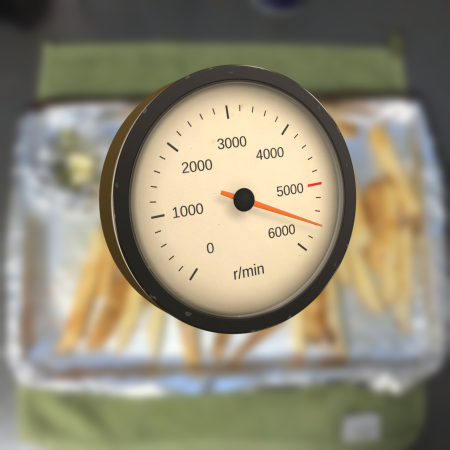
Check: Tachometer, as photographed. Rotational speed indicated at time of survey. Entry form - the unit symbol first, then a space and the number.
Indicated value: rpm 5600
